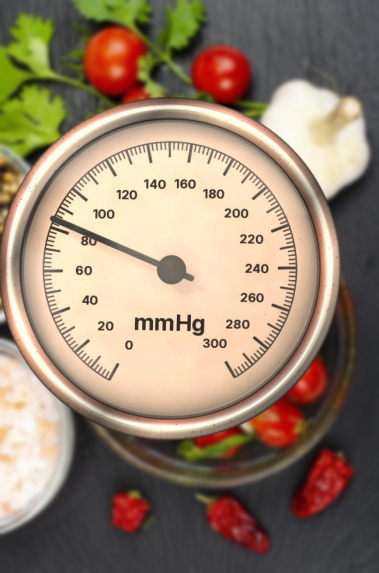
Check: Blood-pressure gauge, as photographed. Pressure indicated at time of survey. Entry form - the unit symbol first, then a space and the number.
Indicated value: mmHg 84
